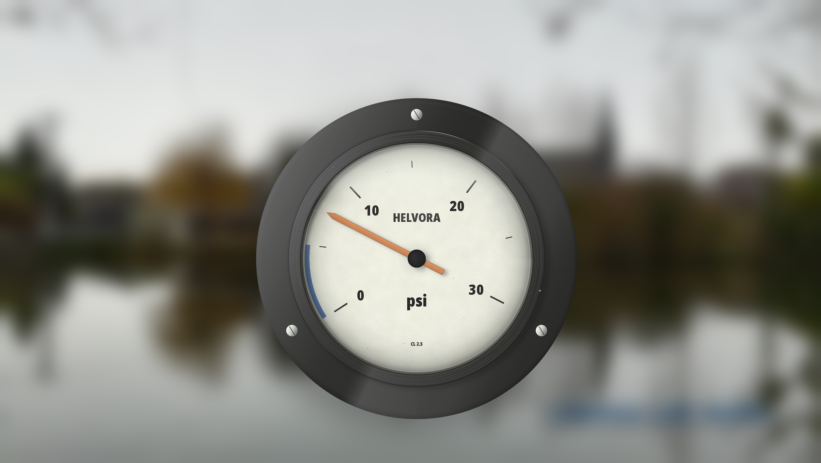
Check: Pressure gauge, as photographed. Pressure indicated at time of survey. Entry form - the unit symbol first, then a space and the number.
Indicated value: psi 7.5
